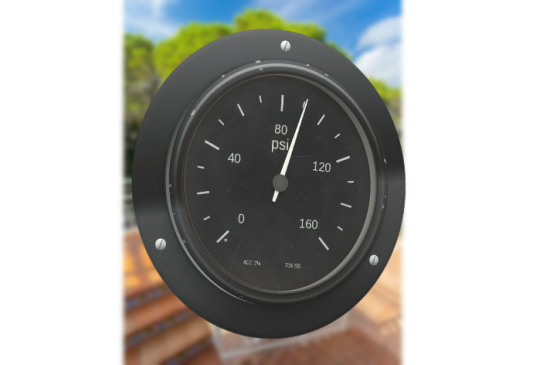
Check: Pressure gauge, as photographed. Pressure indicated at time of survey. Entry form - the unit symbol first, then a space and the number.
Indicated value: psi 90
